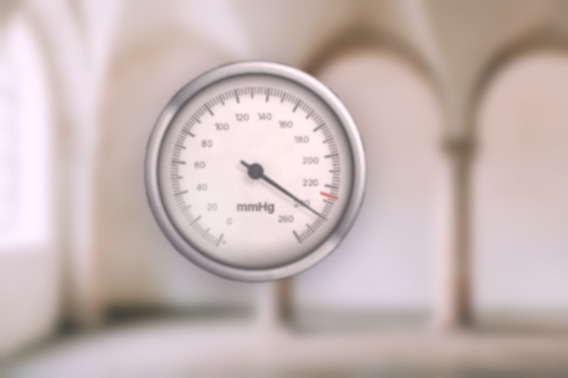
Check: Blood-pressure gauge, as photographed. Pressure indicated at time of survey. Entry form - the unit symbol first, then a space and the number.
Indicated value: mmHg 240
